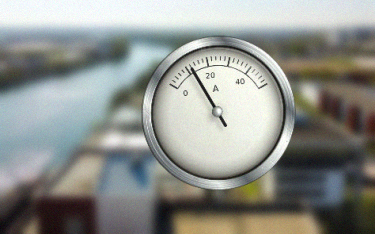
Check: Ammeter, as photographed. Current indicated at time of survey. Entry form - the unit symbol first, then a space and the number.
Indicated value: A 12
